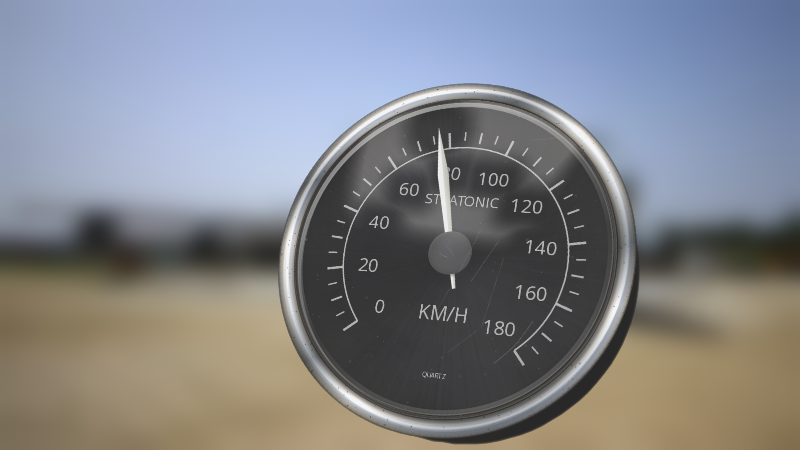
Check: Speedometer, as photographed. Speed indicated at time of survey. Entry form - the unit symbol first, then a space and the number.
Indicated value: km/h 77.5
